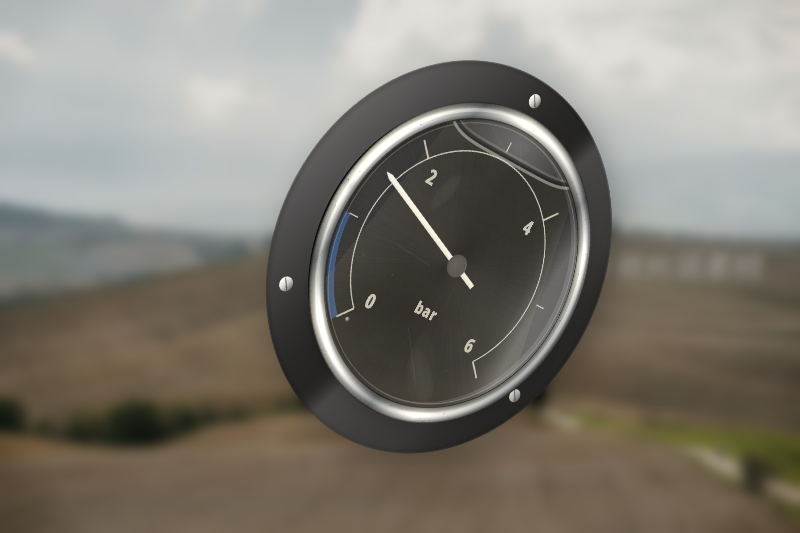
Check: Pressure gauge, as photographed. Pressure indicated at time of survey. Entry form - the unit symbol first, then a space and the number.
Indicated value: bar 1.5
